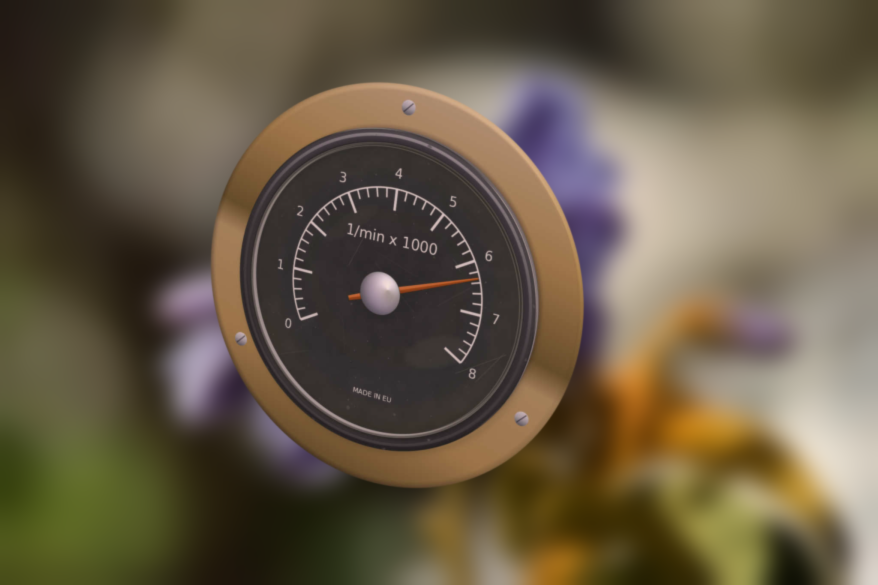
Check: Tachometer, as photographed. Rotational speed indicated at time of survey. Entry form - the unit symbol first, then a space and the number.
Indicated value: rpm 6300
